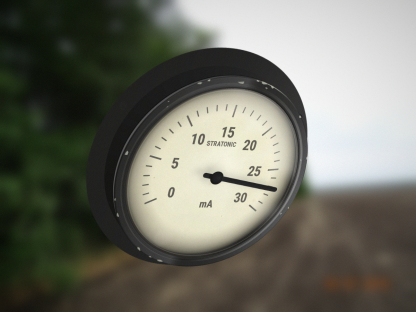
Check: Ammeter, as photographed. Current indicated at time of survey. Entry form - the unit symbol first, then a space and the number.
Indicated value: mA 27
